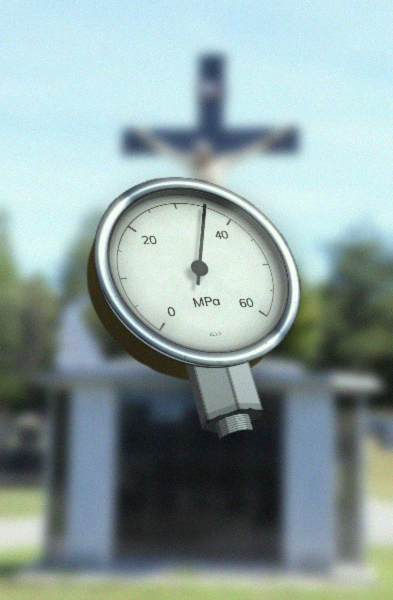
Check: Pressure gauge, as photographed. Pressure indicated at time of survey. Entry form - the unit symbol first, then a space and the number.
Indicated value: MPa 35
